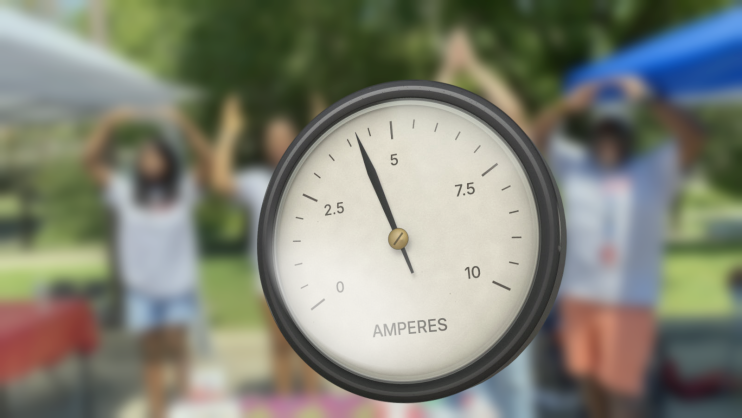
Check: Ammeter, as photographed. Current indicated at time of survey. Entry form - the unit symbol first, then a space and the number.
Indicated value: A 4.25
